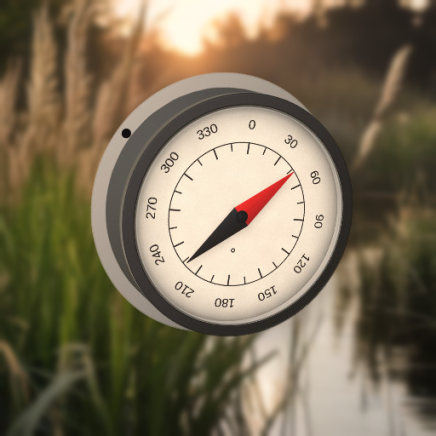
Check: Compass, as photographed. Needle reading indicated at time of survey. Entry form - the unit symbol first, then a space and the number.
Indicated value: ° 45
